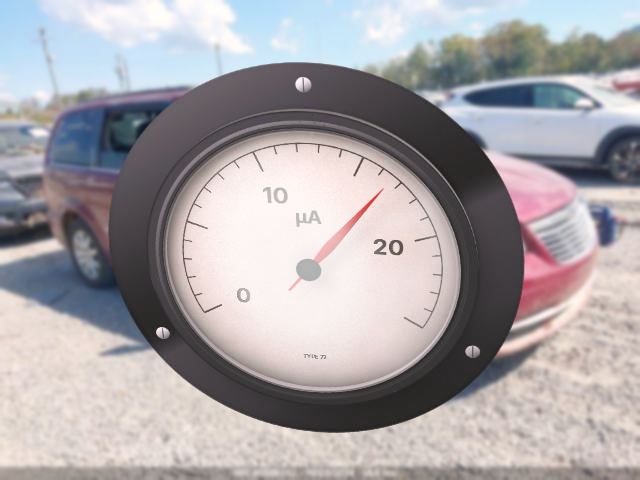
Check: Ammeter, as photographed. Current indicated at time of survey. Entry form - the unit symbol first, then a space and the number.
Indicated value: µA 16.5
